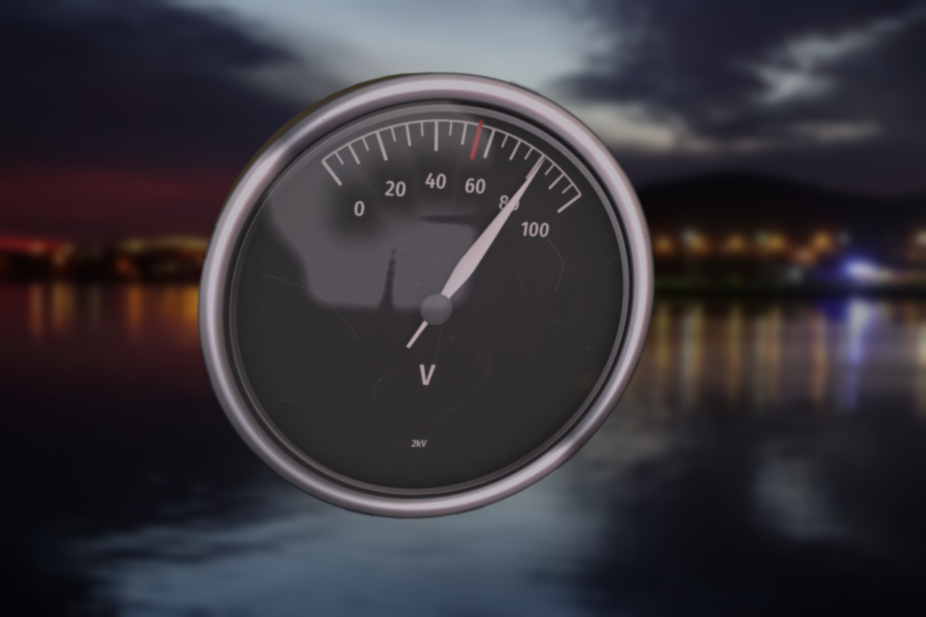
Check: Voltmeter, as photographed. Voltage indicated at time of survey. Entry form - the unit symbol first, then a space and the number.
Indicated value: V 80
